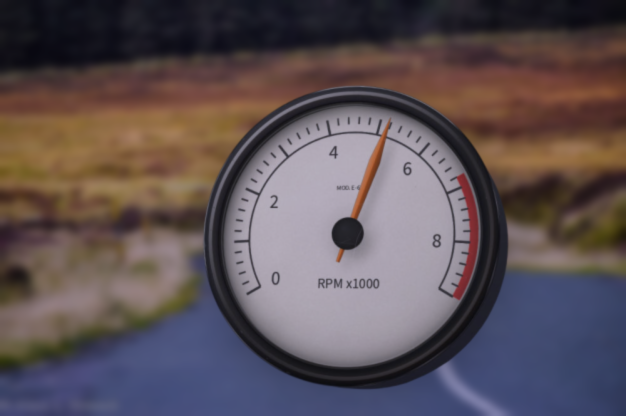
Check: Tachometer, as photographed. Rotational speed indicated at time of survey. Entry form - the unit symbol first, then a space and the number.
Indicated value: rpm 5200
